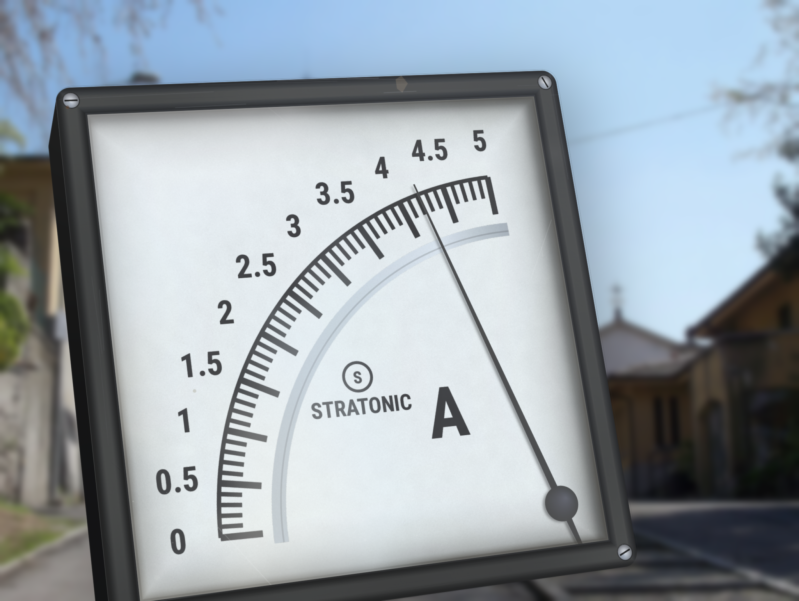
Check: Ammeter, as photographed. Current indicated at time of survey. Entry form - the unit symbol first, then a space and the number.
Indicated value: A 4.2
